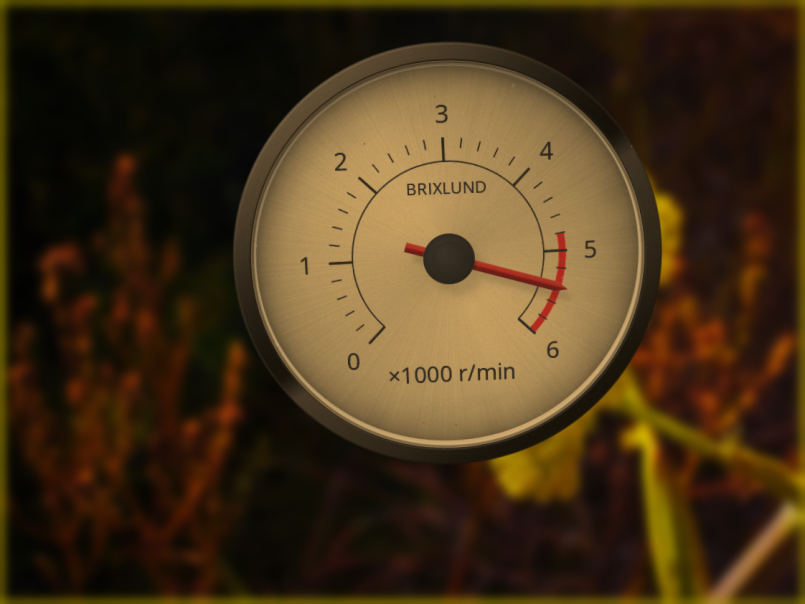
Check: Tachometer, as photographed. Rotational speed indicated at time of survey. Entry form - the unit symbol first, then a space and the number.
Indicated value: rpm 5400
